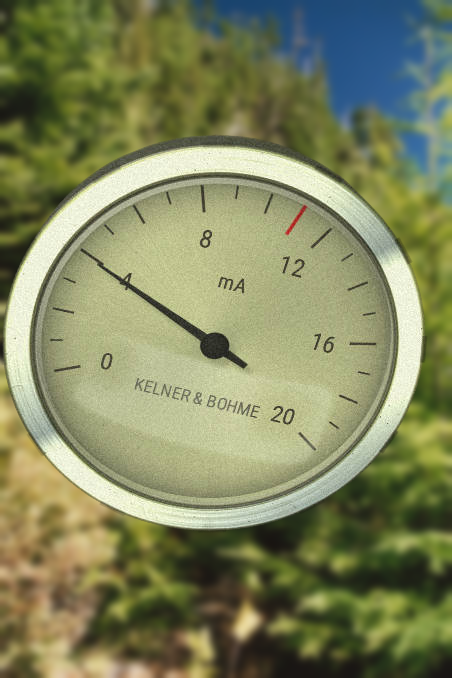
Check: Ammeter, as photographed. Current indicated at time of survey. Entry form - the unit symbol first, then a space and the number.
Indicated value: mA 4
